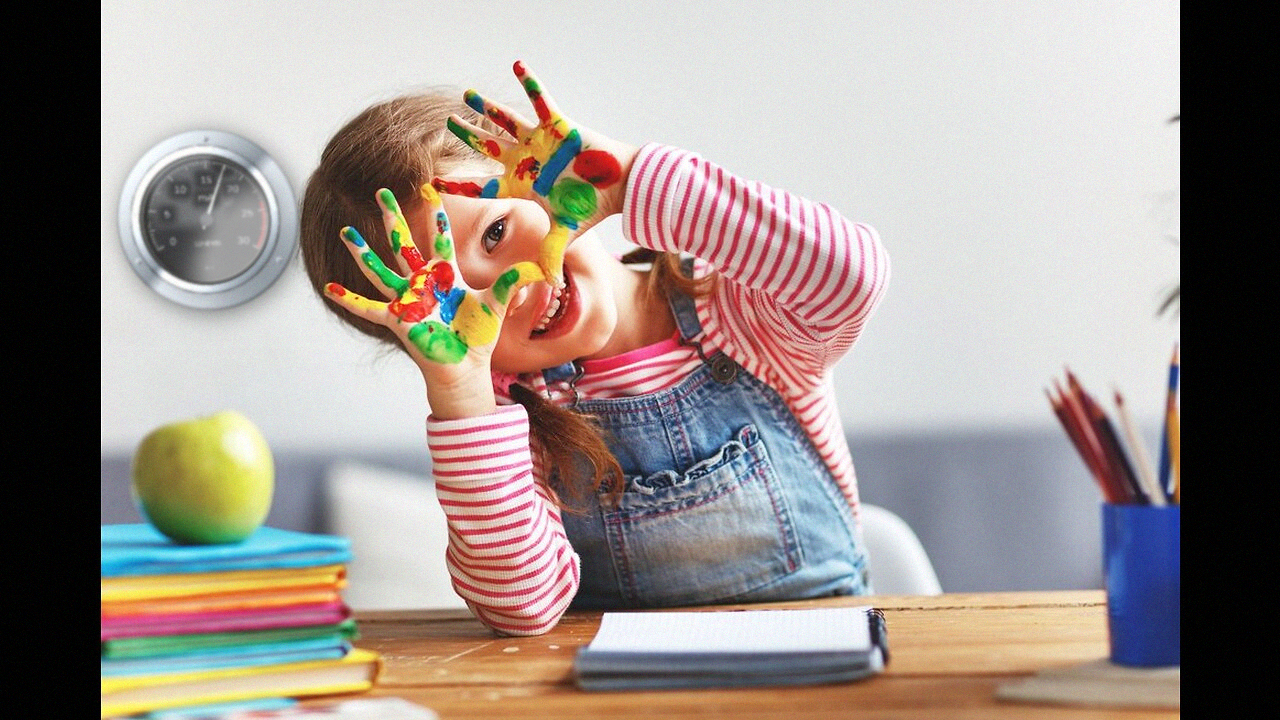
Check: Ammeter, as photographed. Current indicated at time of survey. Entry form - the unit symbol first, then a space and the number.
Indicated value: mA 17.5
